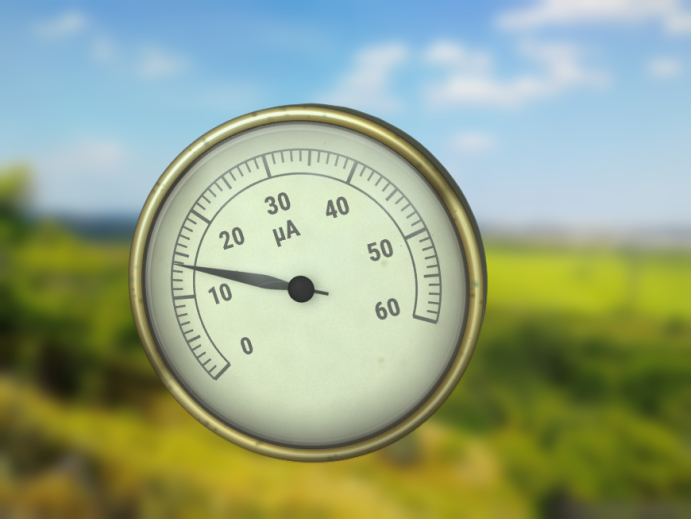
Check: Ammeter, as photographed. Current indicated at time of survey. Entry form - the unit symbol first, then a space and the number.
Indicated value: µA 14
